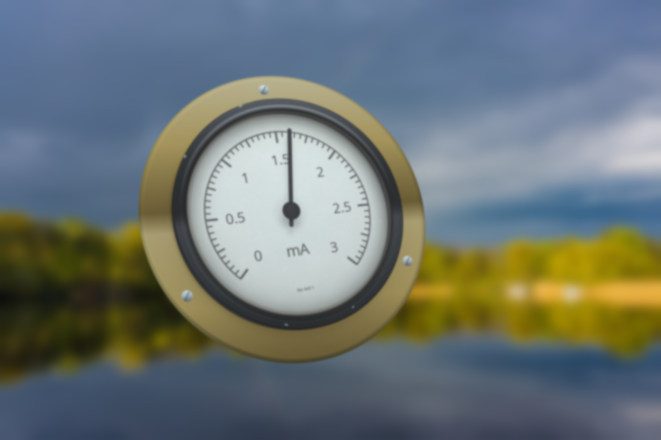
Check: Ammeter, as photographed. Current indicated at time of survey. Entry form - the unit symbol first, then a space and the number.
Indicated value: mA 1.6
